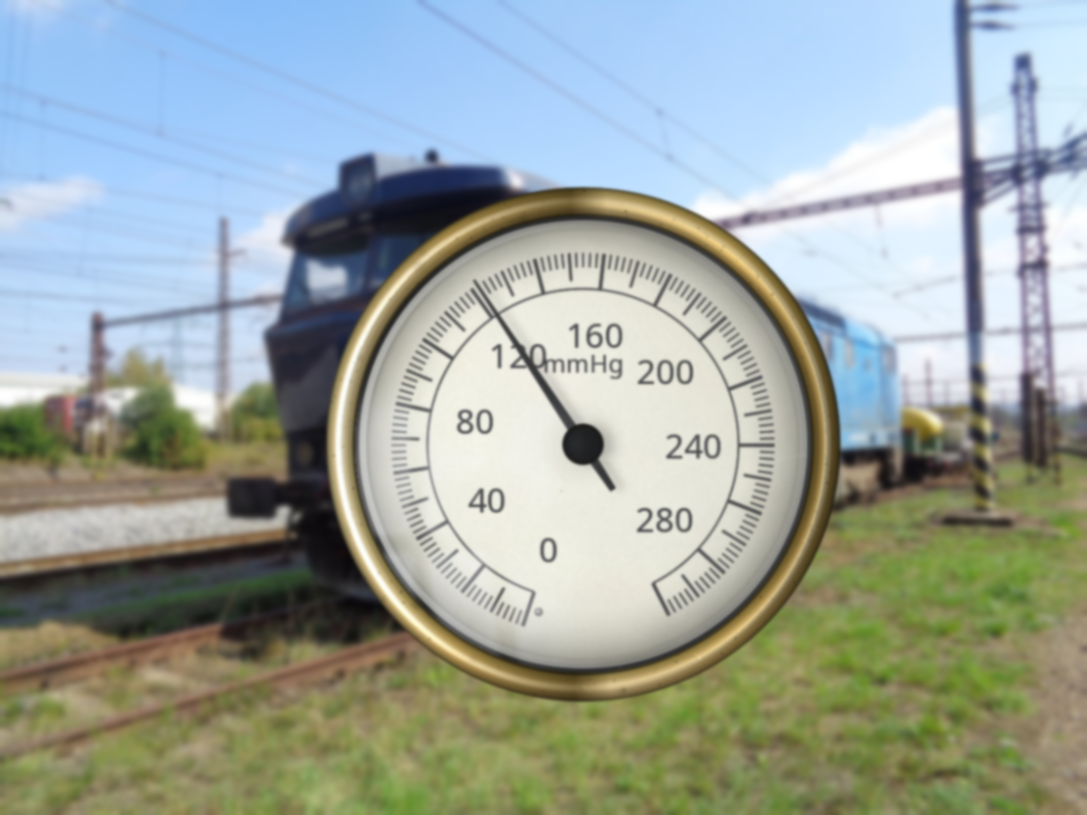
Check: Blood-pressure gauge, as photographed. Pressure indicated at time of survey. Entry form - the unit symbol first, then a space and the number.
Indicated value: mmHg 122
